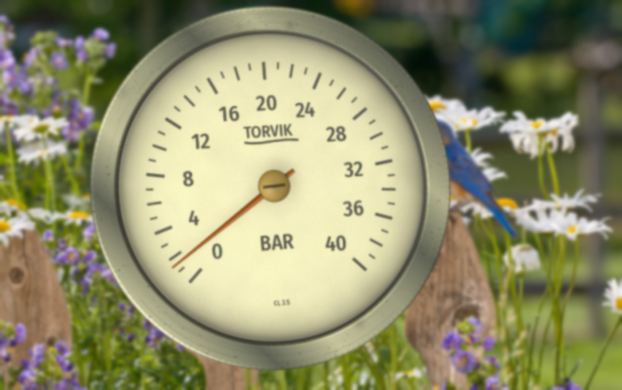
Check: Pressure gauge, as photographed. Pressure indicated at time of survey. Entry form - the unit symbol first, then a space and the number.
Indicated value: bar 1.5
